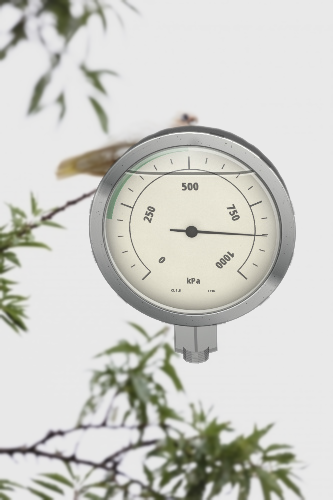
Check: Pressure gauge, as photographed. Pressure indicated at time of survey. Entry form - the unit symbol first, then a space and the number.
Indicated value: kPa 850
